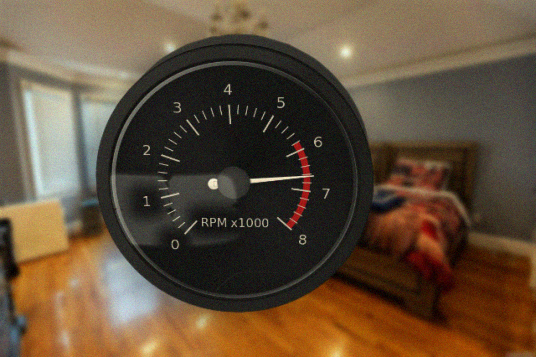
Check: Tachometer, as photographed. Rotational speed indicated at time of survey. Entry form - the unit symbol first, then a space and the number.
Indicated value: rpm 6600
